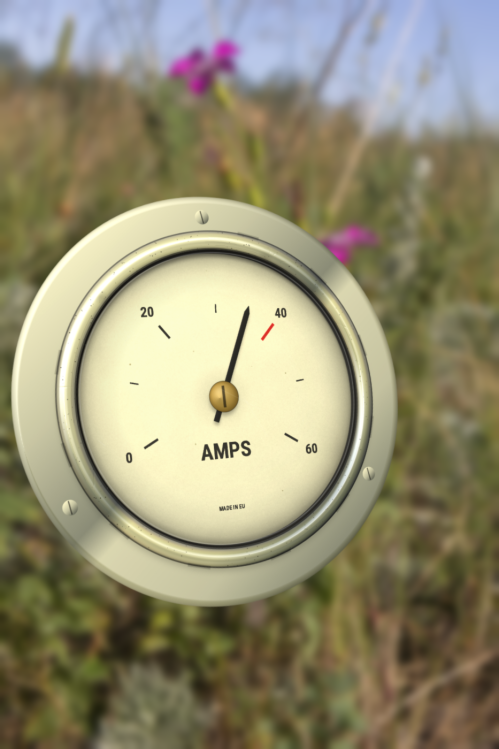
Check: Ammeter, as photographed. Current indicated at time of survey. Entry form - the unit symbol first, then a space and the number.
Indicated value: A 35
